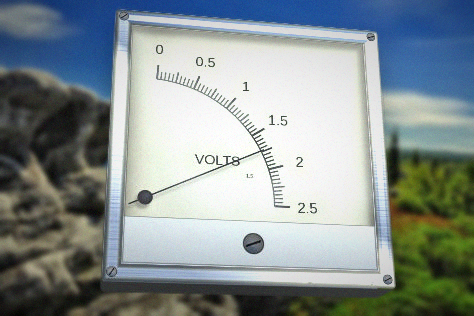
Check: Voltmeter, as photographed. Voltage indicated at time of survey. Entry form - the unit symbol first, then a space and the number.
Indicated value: V 1.75
